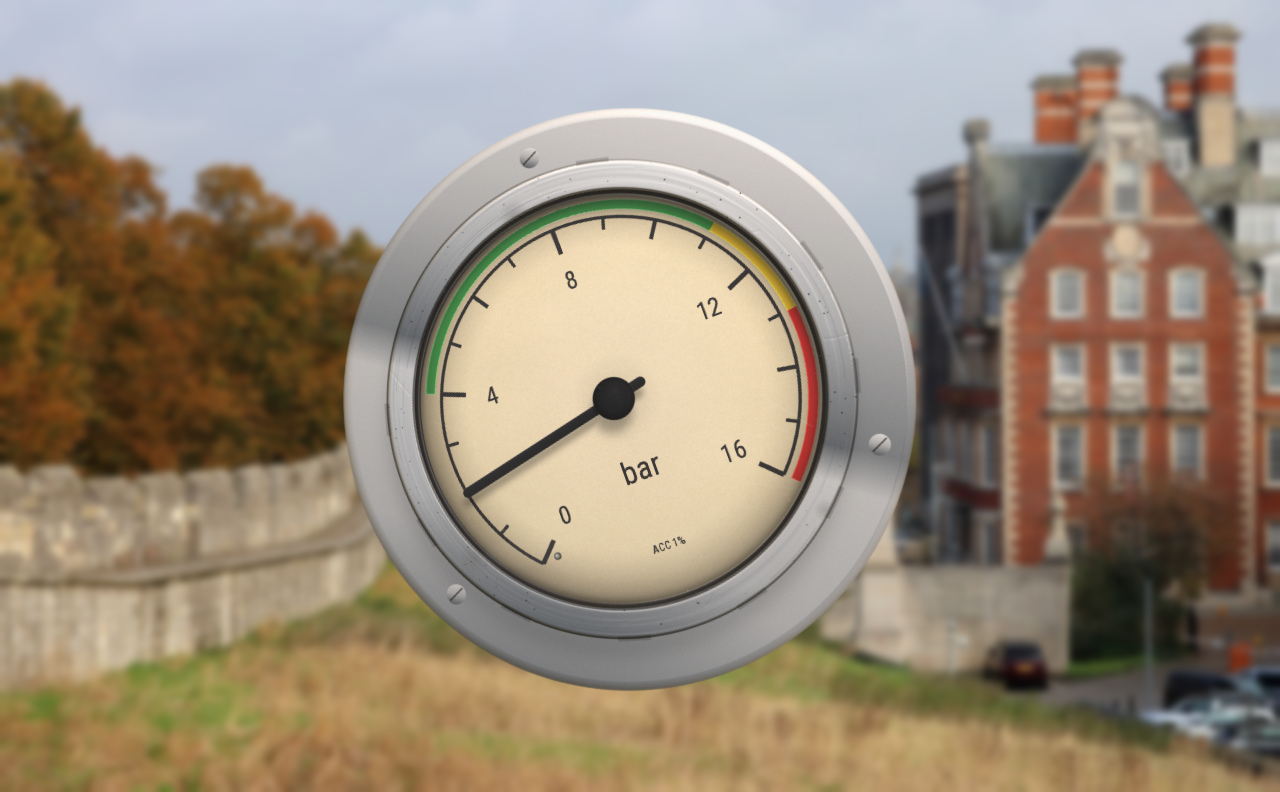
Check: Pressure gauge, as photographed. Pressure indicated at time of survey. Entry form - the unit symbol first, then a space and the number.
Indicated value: bar 2
